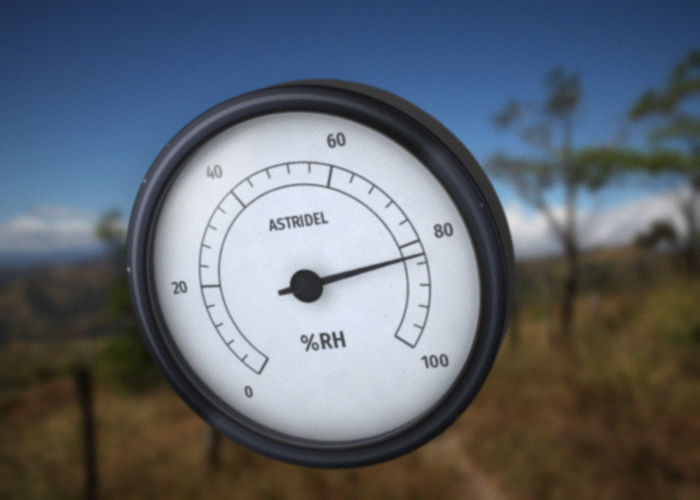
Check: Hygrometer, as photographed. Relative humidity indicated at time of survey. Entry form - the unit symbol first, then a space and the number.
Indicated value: % 82
